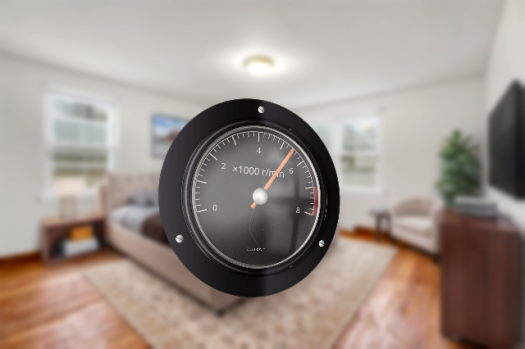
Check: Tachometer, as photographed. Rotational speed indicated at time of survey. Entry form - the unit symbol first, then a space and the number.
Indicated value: rpm 5400
